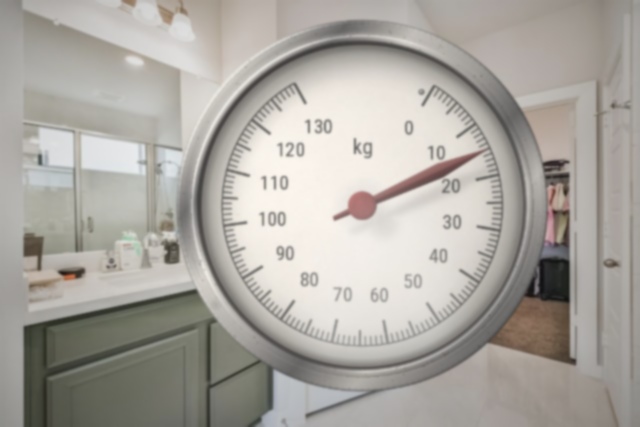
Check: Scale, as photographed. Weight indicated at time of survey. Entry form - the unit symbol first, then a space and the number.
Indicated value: kg 15
